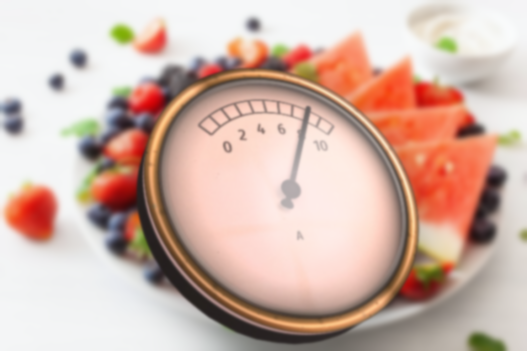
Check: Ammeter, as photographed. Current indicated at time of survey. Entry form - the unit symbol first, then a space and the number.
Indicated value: A 8
